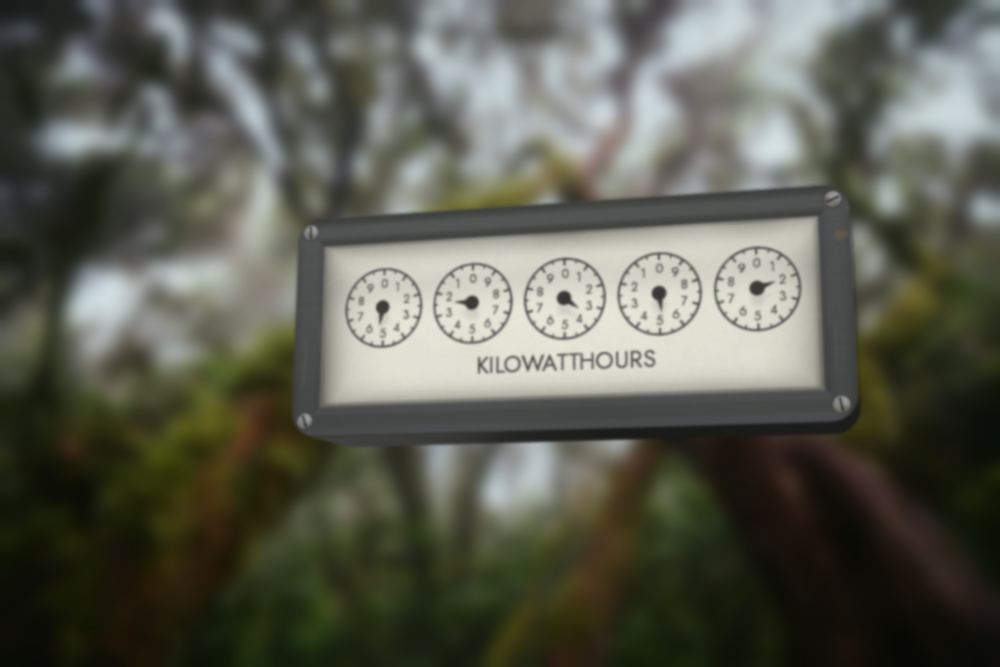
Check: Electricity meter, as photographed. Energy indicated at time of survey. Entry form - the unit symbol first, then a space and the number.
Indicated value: kWh 52352
